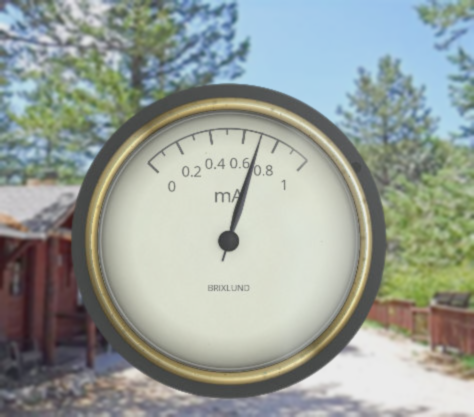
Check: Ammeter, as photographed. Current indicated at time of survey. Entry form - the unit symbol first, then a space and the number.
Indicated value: mA 0.7
